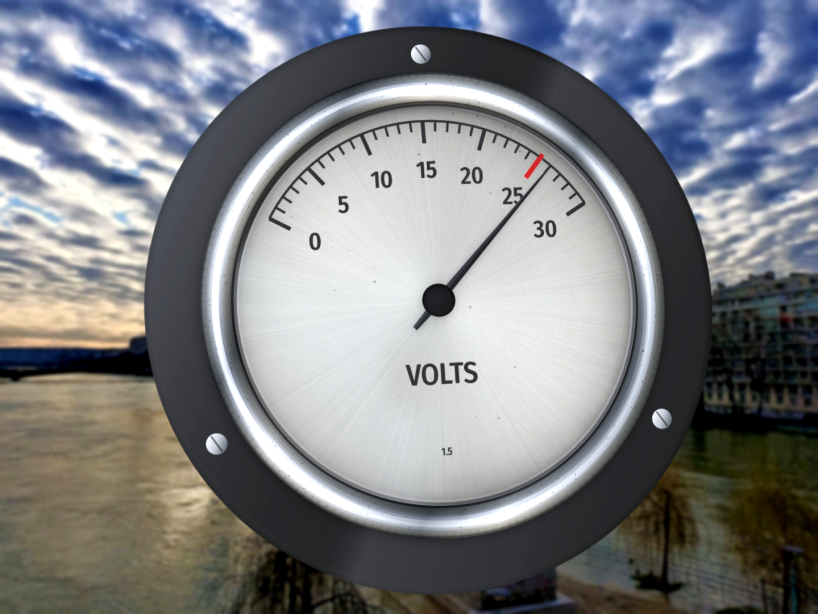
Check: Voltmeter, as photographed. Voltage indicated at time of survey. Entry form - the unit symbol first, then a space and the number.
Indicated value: V 26
